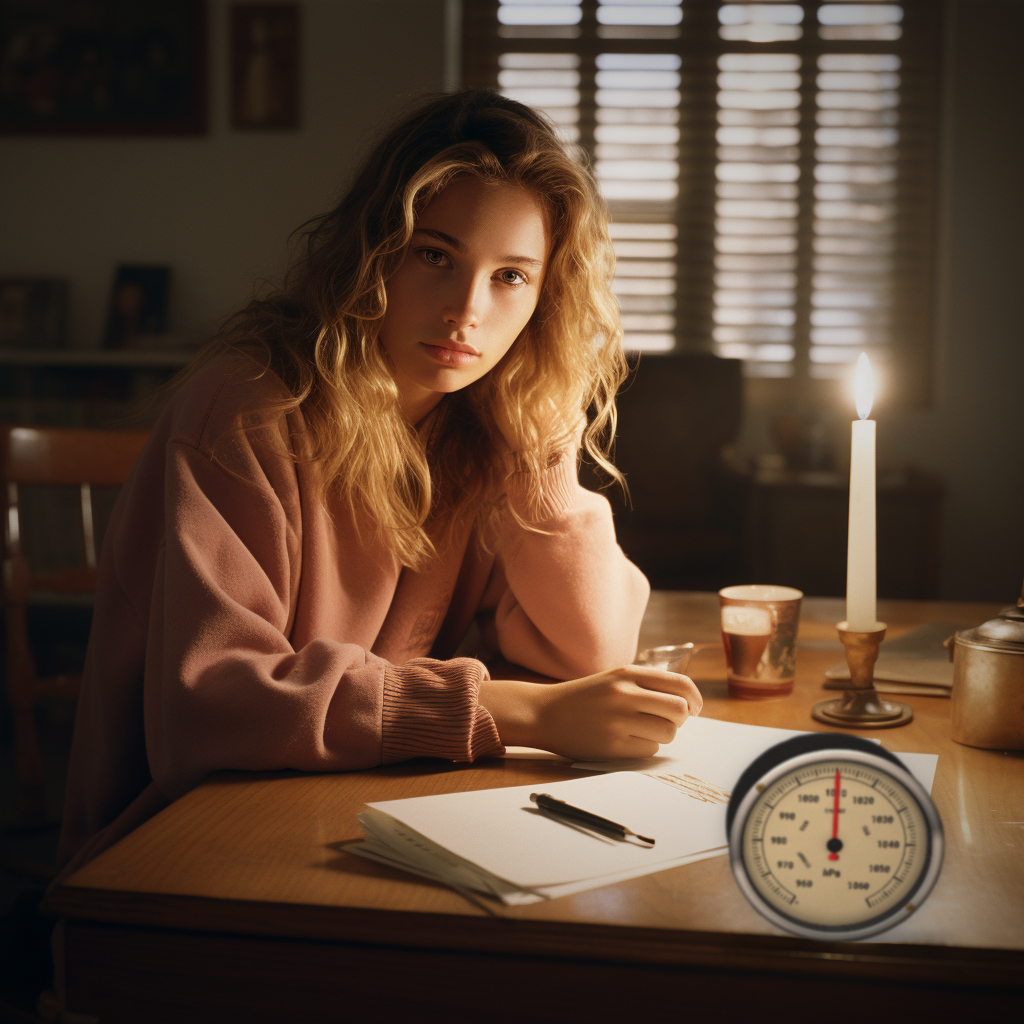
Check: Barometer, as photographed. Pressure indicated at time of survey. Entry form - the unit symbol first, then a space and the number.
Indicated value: hPa 1010
